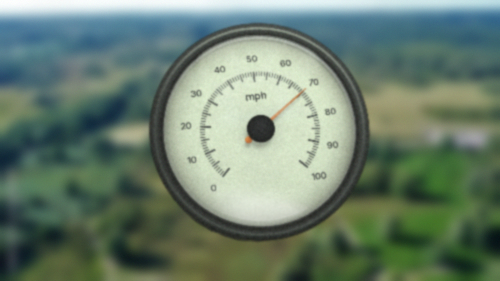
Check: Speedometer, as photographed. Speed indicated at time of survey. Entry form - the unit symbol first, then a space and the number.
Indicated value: mph 70
